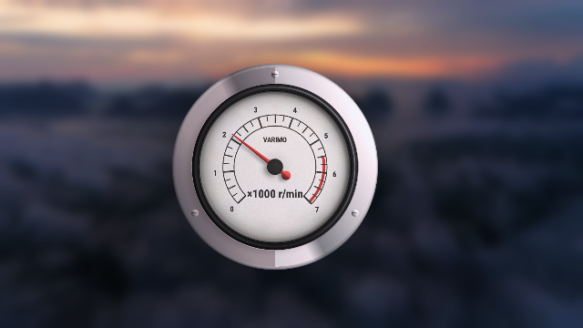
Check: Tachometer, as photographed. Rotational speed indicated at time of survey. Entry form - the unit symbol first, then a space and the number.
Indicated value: rpm 2125
